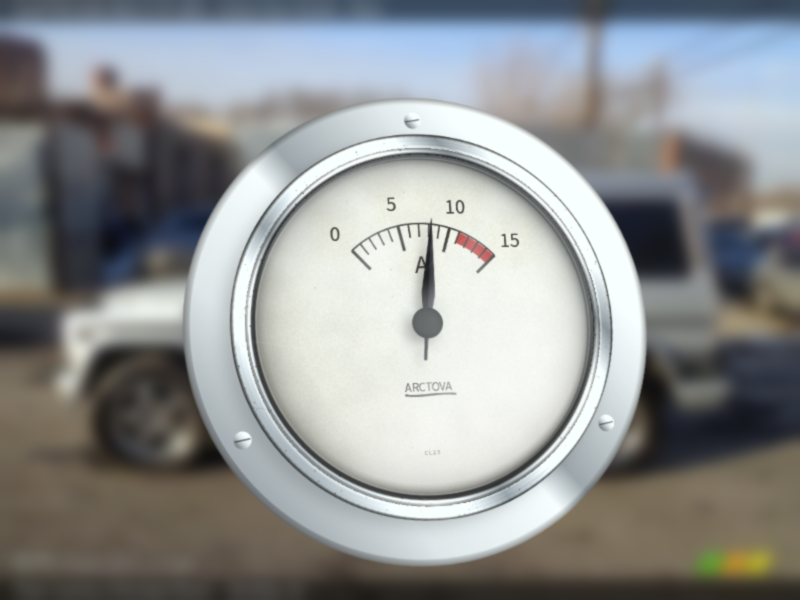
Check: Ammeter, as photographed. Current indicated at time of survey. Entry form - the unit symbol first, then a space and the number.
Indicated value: A 8
